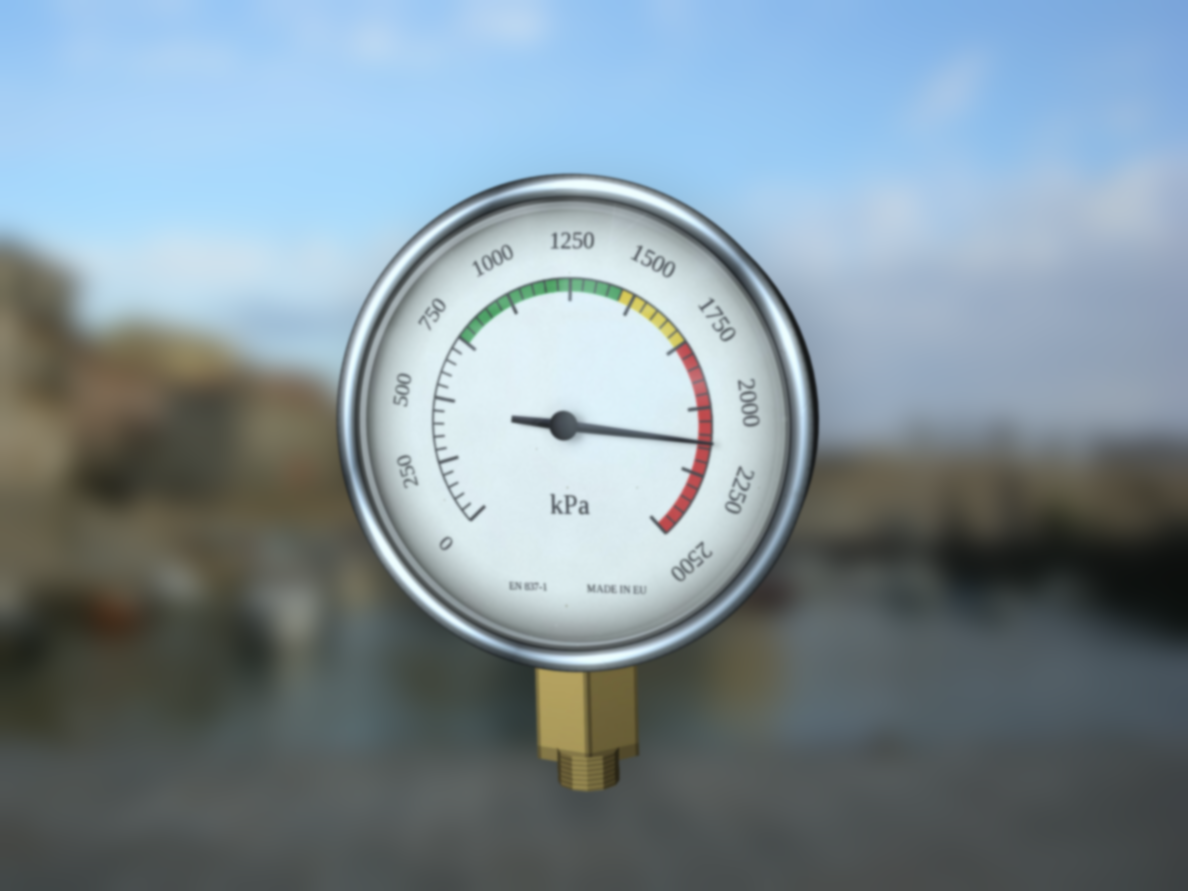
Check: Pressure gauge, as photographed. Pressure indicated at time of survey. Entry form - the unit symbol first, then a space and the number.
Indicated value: kPa 2125
